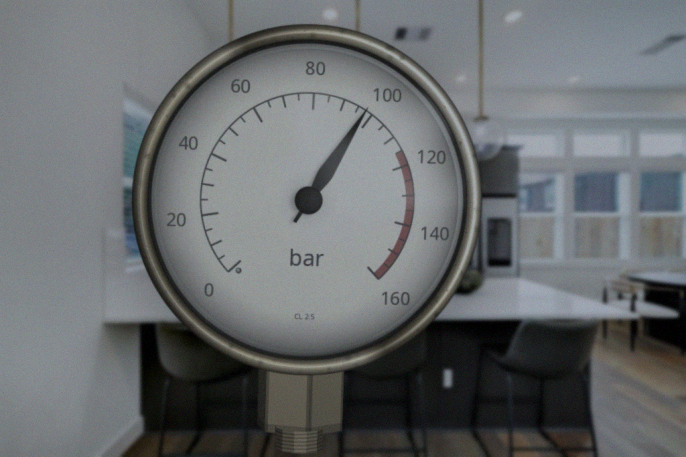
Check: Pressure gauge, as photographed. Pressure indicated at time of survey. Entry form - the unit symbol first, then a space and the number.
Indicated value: bar 97.5
